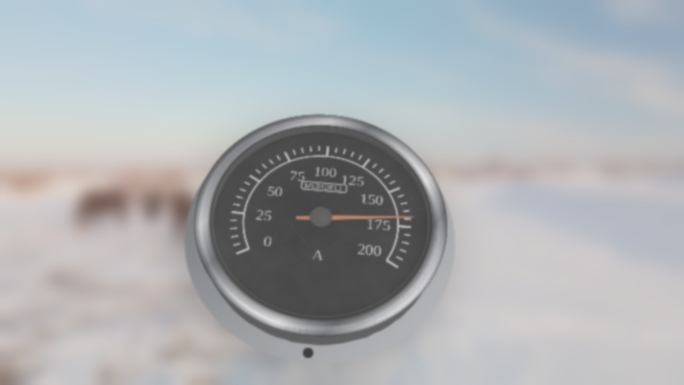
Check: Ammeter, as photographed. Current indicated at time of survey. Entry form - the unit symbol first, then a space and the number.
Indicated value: A 170
